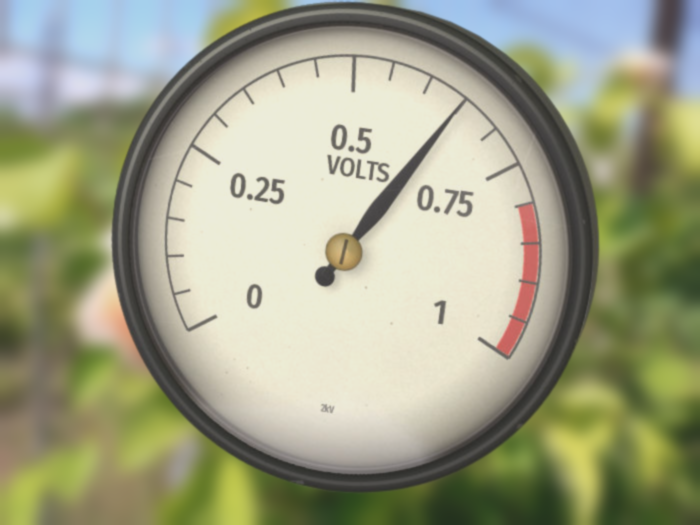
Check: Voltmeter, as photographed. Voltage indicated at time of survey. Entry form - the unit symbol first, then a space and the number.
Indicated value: V 0.65
